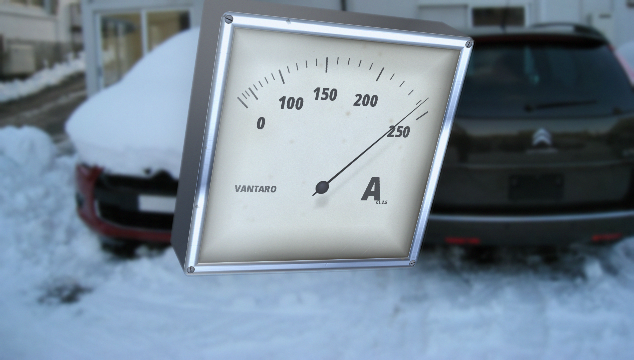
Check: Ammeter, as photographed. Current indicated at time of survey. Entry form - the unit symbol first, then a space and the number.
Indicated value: A 240
